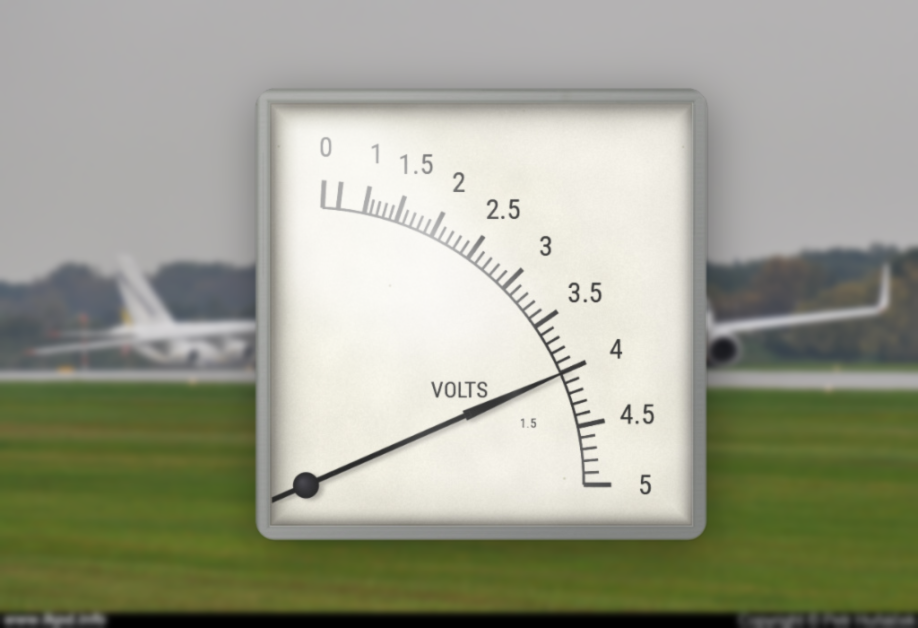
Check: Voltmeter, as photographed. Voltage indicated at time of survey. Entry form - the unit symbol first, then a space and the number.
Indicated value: V 4
